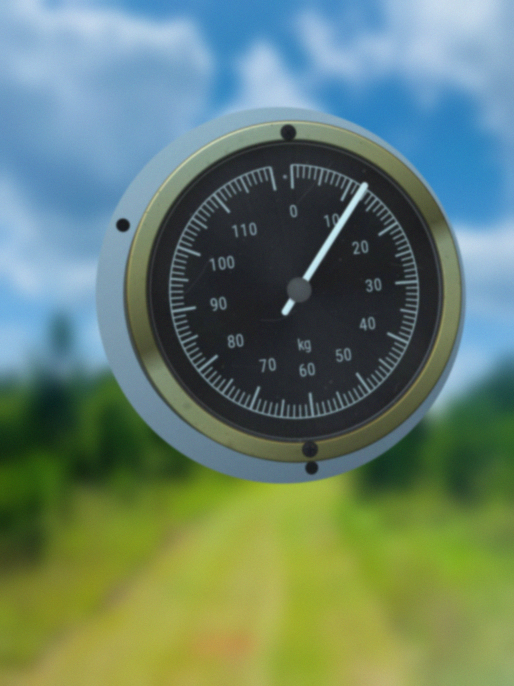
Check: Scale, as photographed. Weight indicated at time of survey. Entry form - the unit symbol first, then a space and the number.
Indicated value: kg 12
